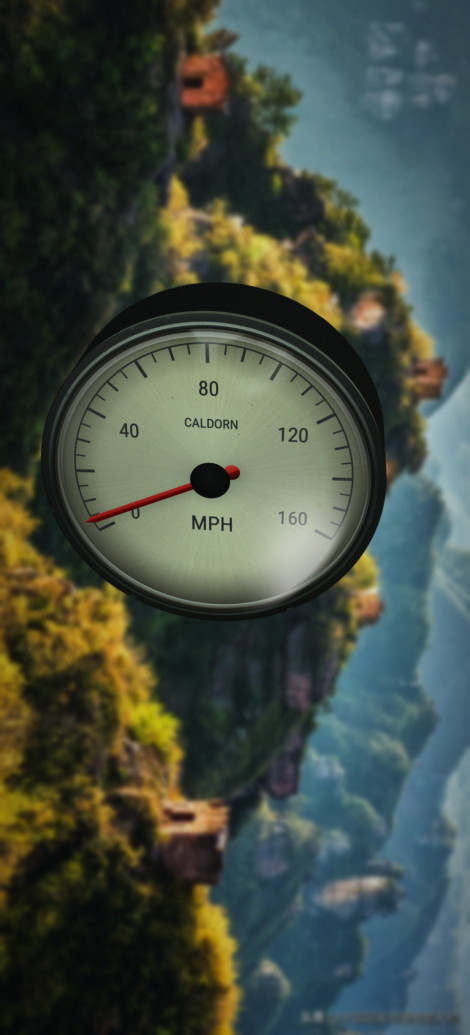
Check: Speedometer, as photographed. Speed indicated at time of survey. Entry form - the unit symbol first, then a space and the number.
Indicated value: mph 5
